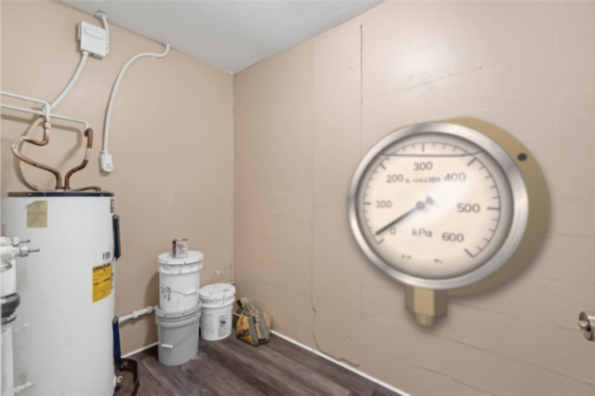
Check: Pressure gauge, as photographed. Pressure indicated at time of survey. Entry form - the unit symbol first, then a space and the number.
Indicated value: kPa 20
